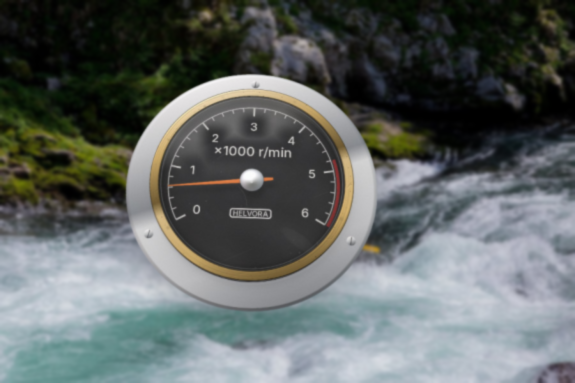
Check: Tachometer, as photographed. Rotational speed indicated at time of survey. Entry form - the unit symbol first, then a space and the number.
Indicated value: rpm 600
